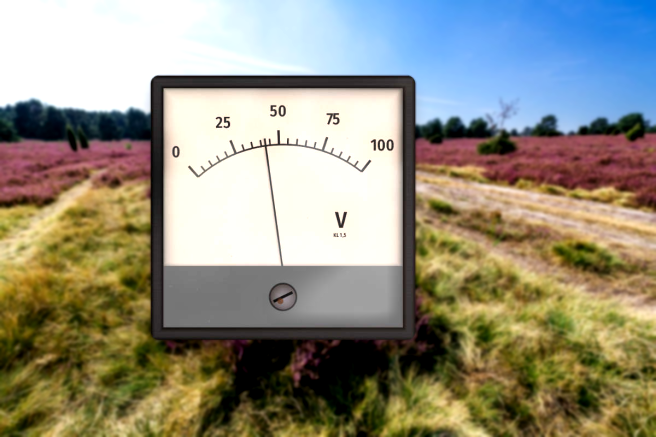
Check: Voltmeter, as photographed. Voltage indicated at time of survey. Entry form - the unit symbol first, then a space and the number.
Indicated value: V 42.5
